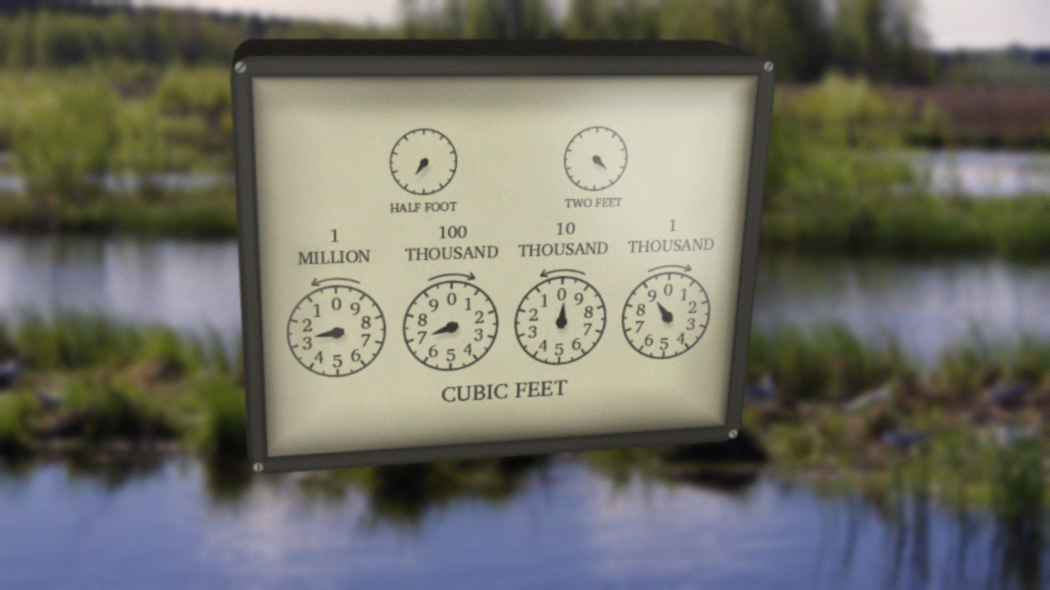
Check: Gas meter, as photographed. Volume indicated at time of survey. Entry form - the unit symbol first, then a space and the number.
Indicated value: ft³ 269900
